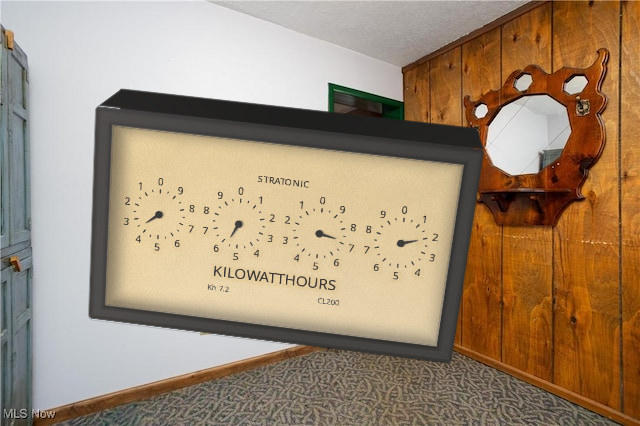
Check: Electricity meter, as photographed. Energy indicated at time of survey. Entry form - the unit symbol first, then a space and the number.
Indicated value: kWh 3572
